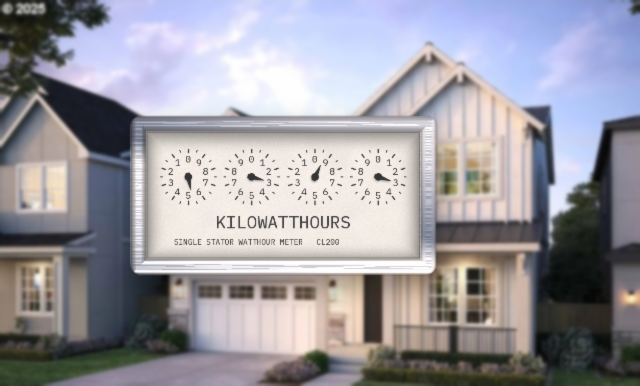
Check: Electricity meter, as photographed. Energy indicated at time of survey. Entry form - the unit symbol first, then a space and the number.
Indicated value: kWh 5293
